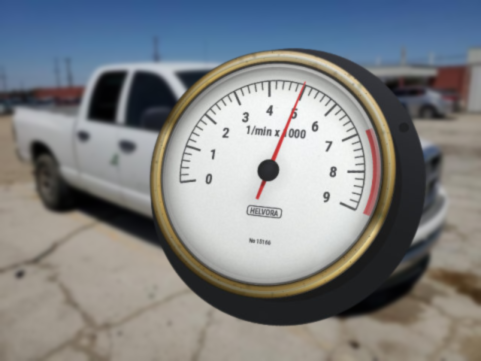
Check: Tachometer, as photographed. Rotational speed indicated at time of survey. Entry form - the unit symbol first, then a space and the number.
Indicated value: rpm 5000
